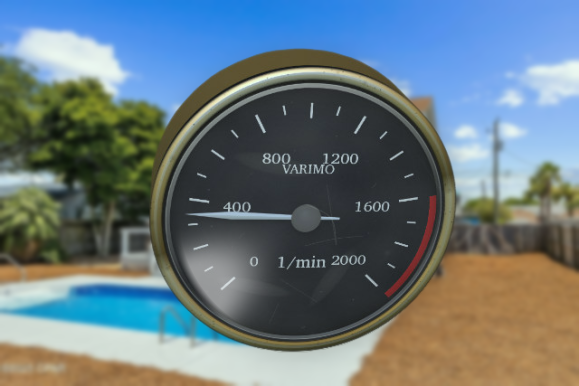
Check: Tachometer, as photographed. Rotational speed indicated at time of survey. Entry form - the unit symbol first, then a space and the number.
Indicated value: rpm 350
